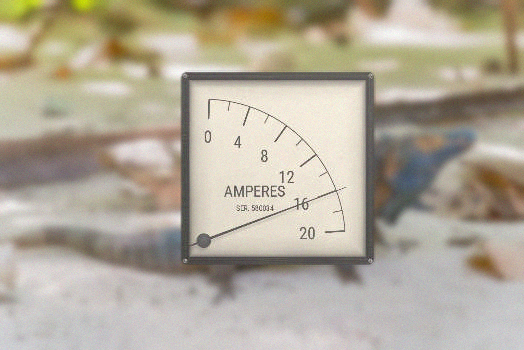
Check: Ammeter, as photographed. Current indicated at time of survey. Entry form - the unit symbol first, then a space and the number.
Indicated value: A 16
